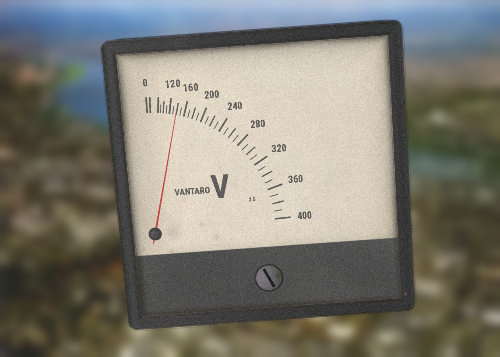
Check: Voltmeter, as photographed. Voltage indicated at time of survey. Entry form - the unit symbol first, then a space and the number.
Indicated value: V 140
